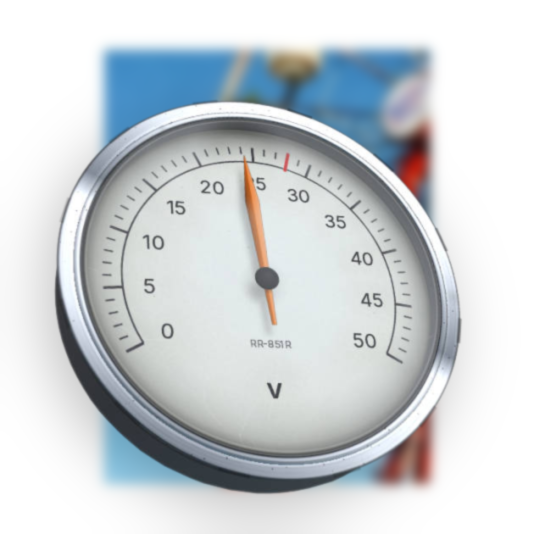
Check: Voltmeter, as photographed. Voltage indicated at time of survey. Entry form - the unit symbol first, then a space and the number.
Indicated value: V 24
